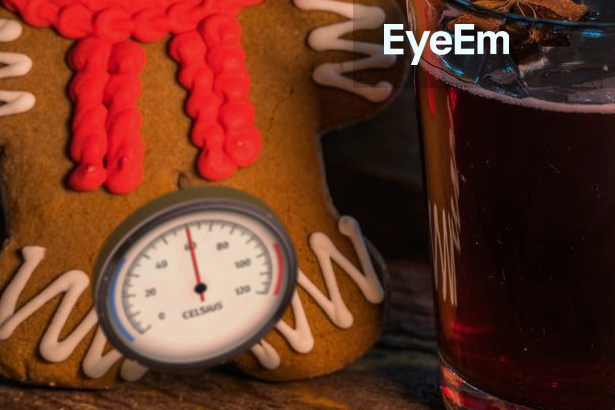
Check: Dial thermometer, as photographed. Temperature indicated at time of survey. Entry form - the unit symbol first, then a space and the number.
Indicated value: °C 60
